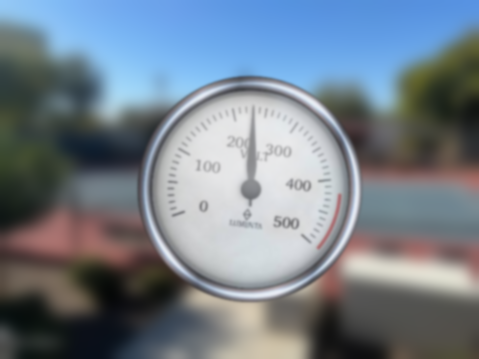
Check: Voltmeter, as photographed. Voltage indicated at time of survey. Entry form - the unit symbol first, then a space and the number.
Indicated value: V 230
